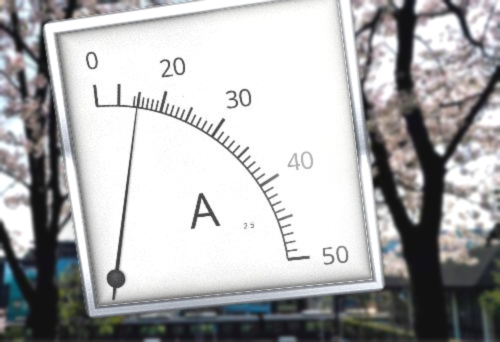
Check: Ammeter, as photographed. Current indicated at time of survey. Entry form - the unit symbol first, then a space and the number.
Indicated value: A 15
